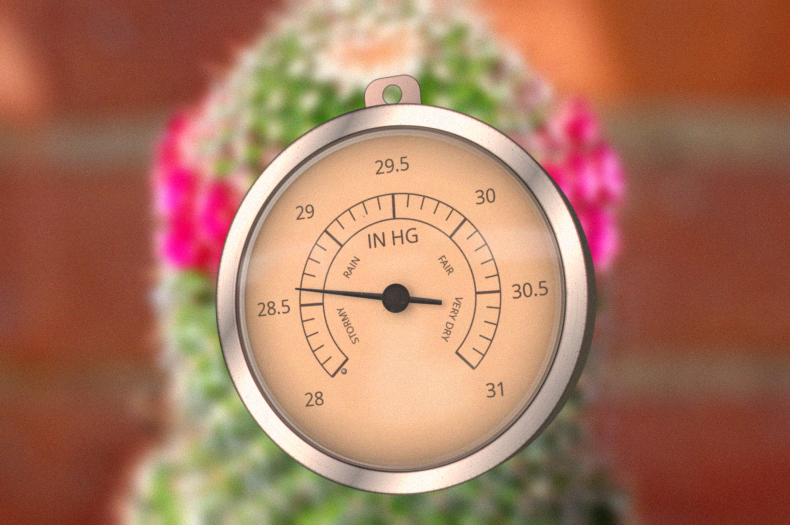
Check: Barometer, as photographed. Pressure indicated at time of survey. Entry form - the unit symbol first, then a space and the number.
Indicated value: inHg 28.6
